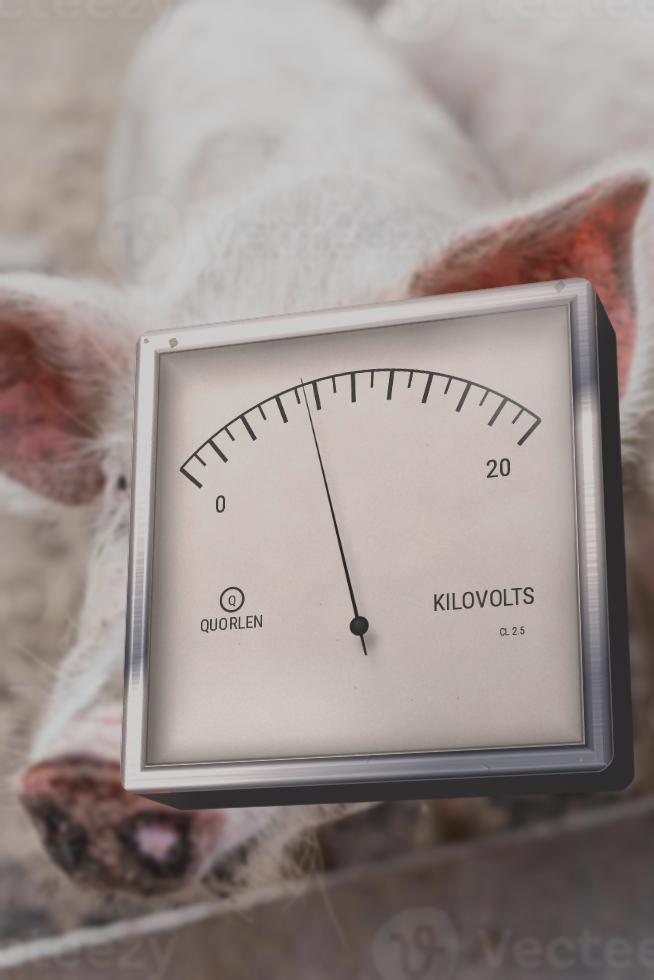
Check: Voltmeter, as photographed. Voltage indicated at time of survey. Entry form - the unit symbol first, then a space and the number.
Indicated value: kV 7.5
